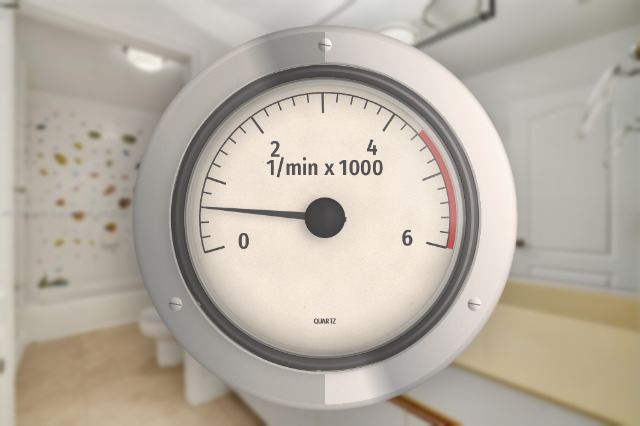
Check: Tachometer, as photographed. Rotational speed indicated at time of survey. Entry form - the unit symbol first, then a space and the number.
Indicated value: rpm 600
